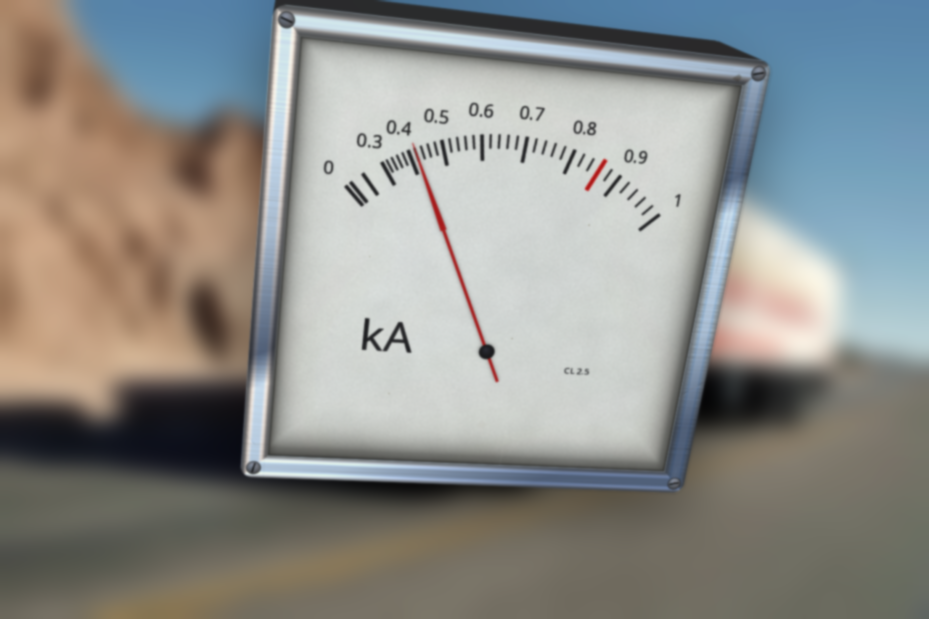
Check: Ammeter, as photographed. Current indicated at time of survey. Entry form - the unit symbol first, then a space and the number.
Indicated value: kA 0.42
